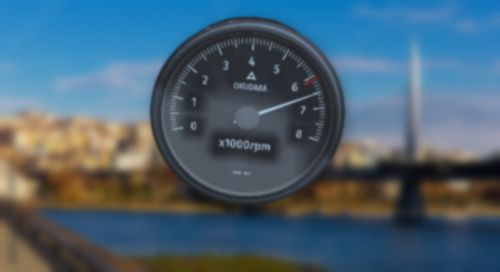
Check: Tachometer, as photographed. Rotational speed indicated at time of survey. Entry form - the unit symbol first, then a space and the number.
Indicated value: rpm 6500
